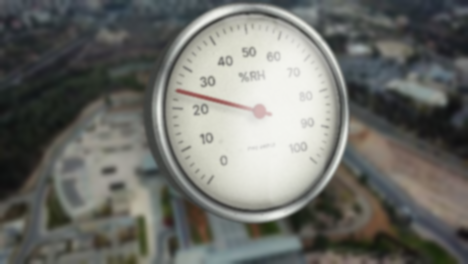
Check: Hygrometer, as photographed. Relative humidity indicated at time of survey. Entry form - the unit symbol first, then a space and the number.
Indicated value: % 24
